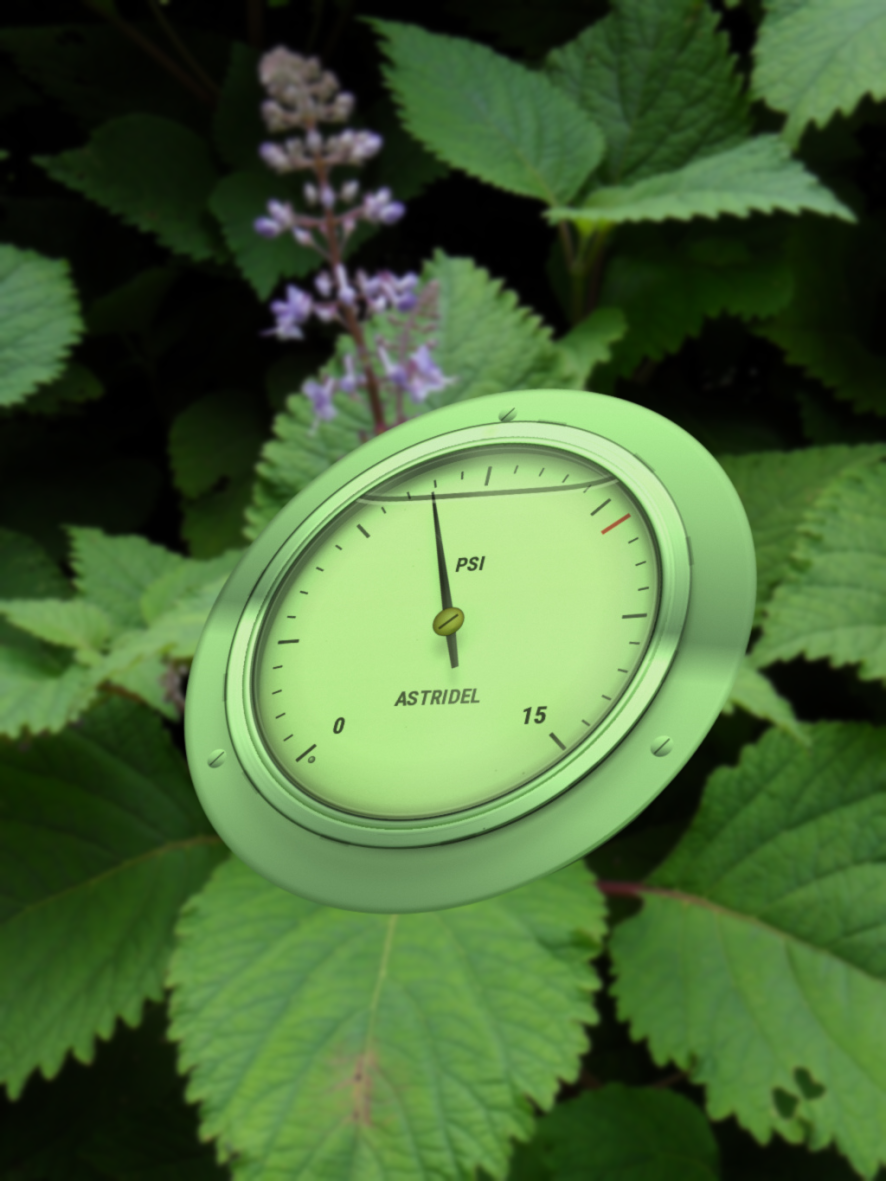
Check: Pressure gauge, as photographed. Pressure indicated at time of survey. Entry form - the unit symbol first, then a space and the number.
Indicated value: psi 6.5
